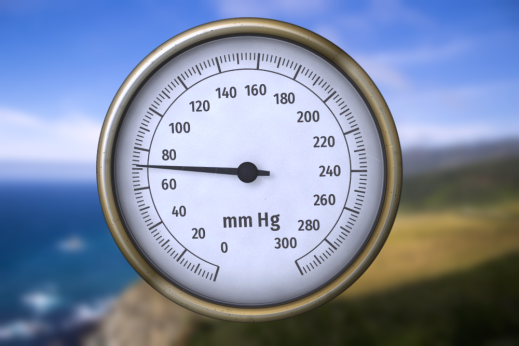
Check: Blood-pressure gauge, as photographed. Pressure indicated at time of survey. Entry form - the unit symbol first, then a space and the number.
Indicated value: mmHg 72
